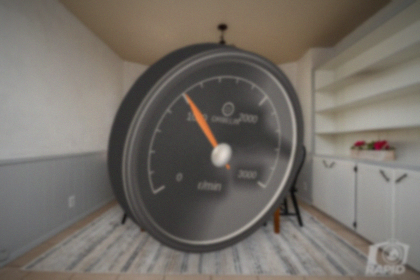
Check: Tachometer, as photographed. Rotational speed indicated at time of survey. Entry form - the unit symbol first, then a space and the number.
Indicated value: rpm 1000
